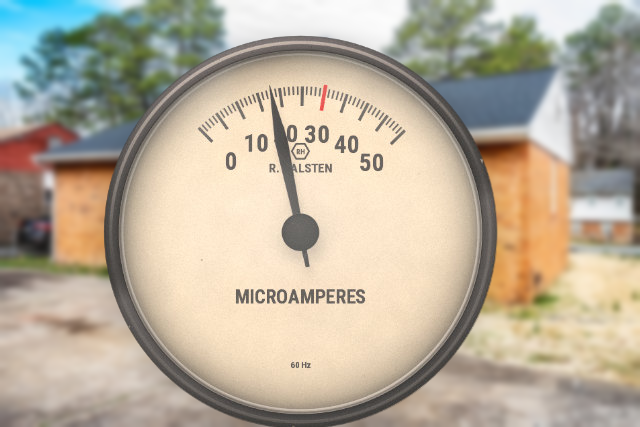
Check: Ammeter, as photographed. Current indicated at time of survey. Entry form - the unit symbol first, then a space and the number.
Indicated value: µA 18
